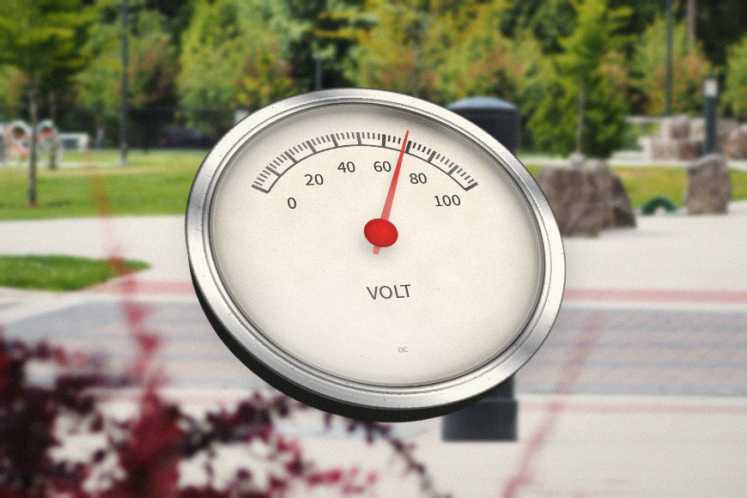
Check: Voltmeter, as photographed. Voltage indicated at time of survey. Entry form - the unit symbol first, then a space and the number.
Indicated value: V 68
